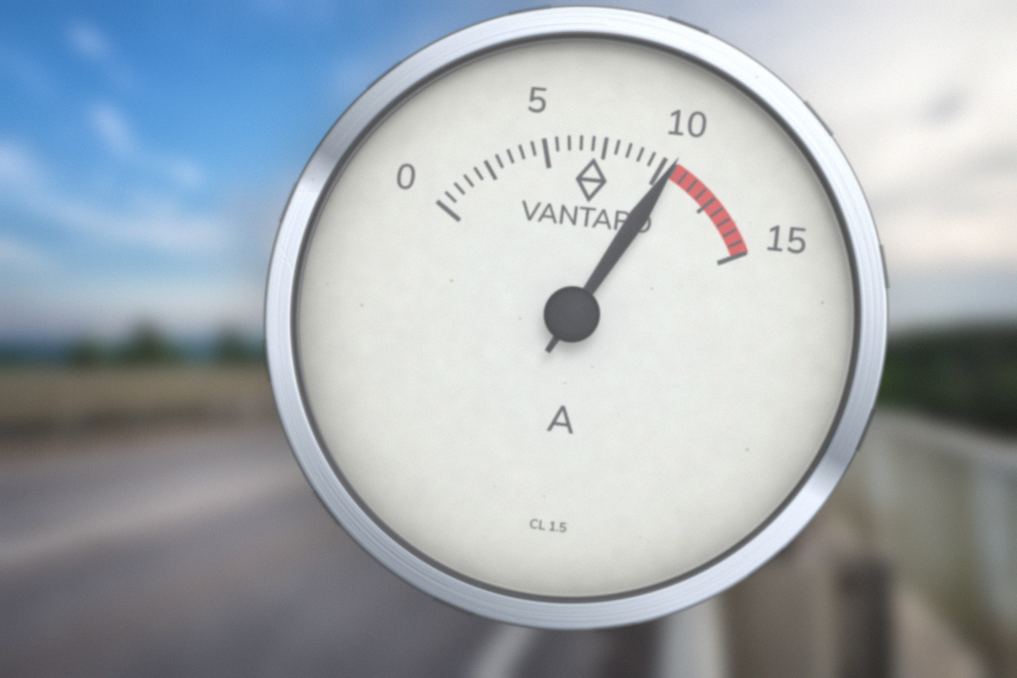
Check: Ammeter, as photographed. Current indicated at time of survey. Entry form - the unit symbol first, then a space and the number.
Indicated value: A 10.5
